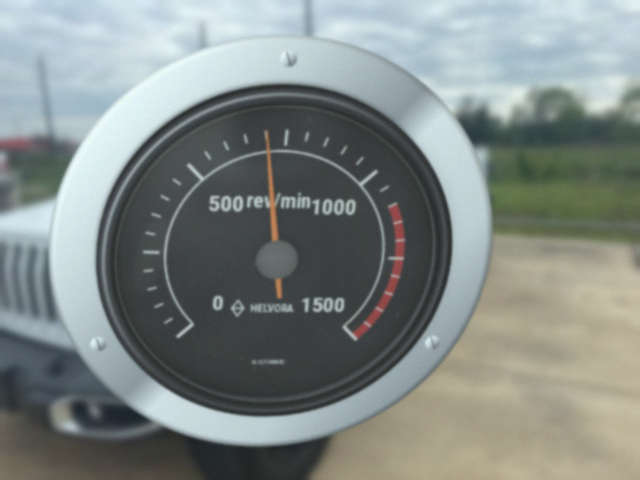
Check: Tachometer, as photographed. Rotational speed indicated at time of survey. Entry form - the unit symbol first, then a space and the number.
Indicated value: rpm 700
